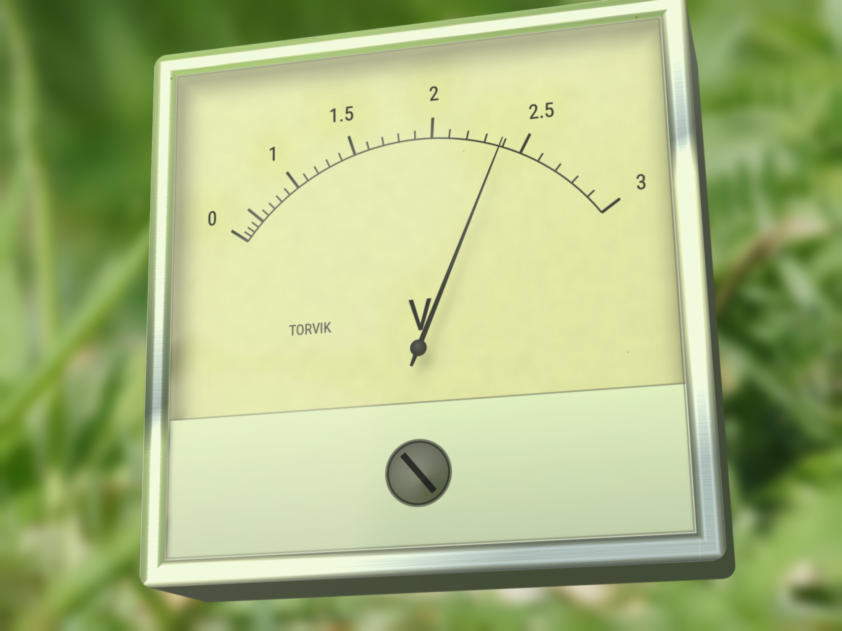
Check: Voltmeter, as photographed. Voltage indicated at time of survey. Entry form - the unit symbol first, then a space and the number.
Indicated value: V 2.4
